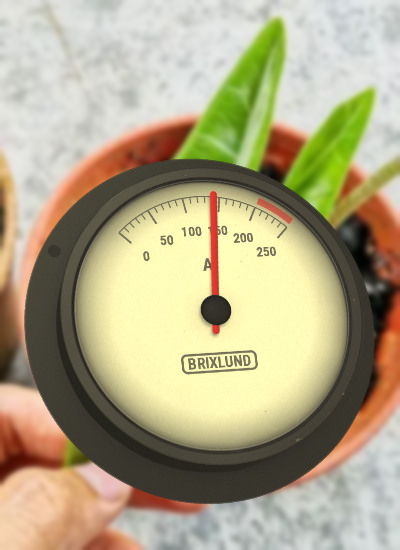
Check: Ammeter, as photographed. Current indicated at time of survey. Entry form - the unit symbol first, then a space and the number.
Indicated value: A 140
